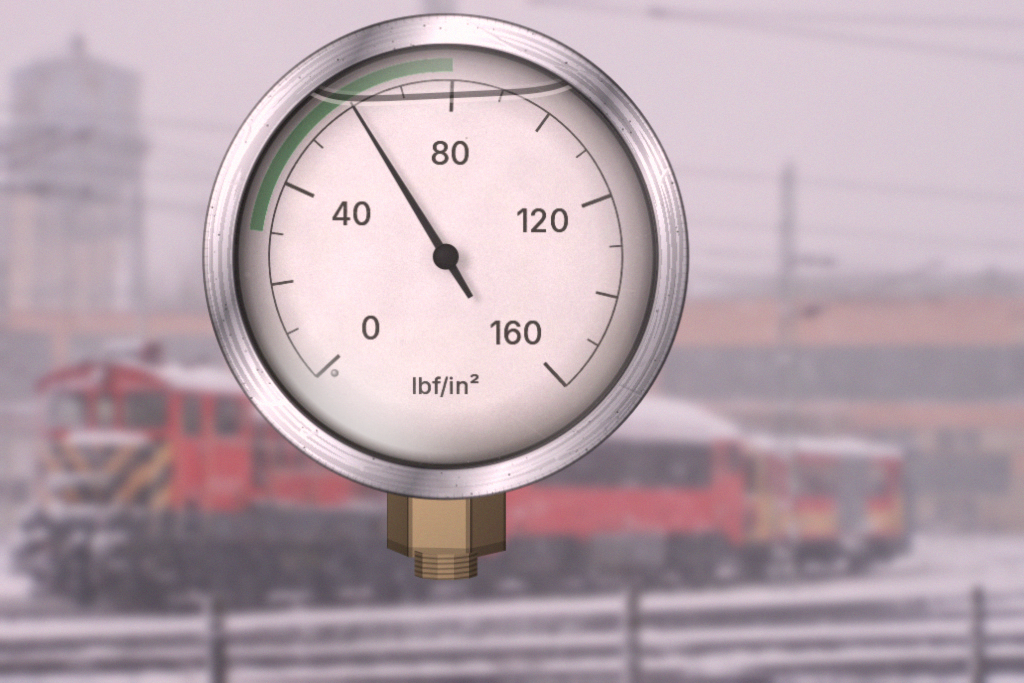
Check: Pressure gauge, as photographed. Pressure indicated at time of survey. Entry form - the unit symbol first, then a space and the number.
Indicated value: psi 60
